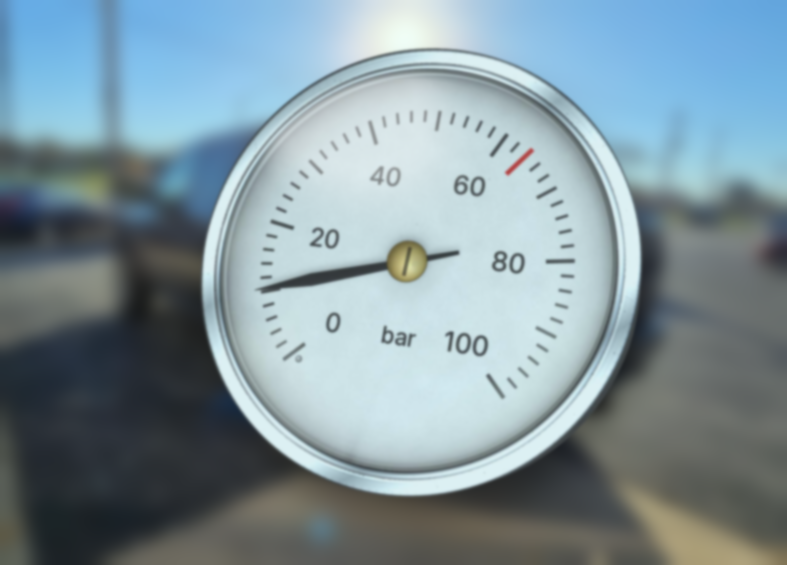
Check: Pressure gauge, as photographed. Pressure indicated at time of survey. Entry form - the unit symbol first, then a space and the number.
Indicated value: bar 10
